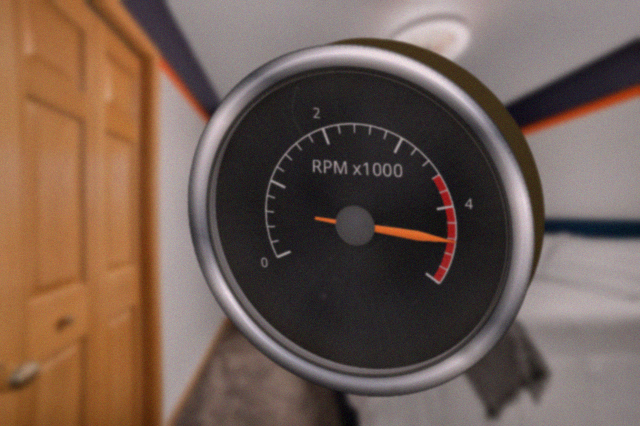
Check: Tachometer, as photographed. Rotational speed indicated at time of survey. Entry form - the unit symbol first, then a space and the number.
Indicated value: rpm 4400
